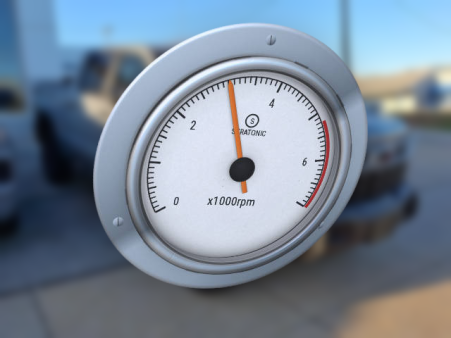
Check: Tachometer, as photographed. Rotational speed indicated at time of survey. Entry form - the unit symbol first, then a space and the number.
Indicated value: rpm 3000
